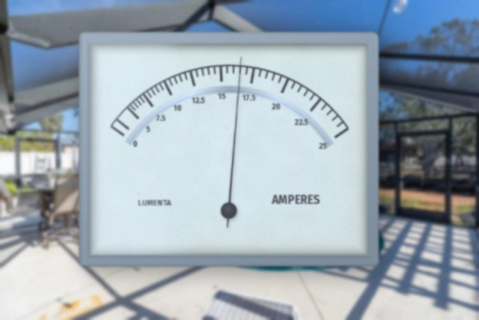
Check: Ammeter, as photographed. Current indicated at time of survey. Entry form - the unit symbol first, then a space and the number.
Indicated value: A 16.5
